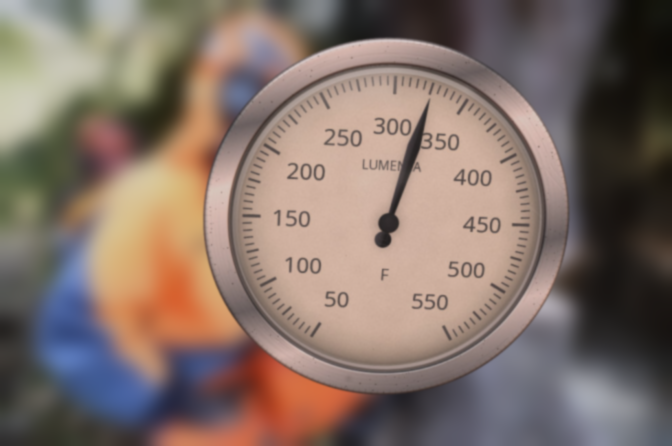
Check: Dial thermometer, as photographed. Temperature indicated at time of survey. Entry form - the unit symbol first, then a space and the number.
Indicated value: °F 325
